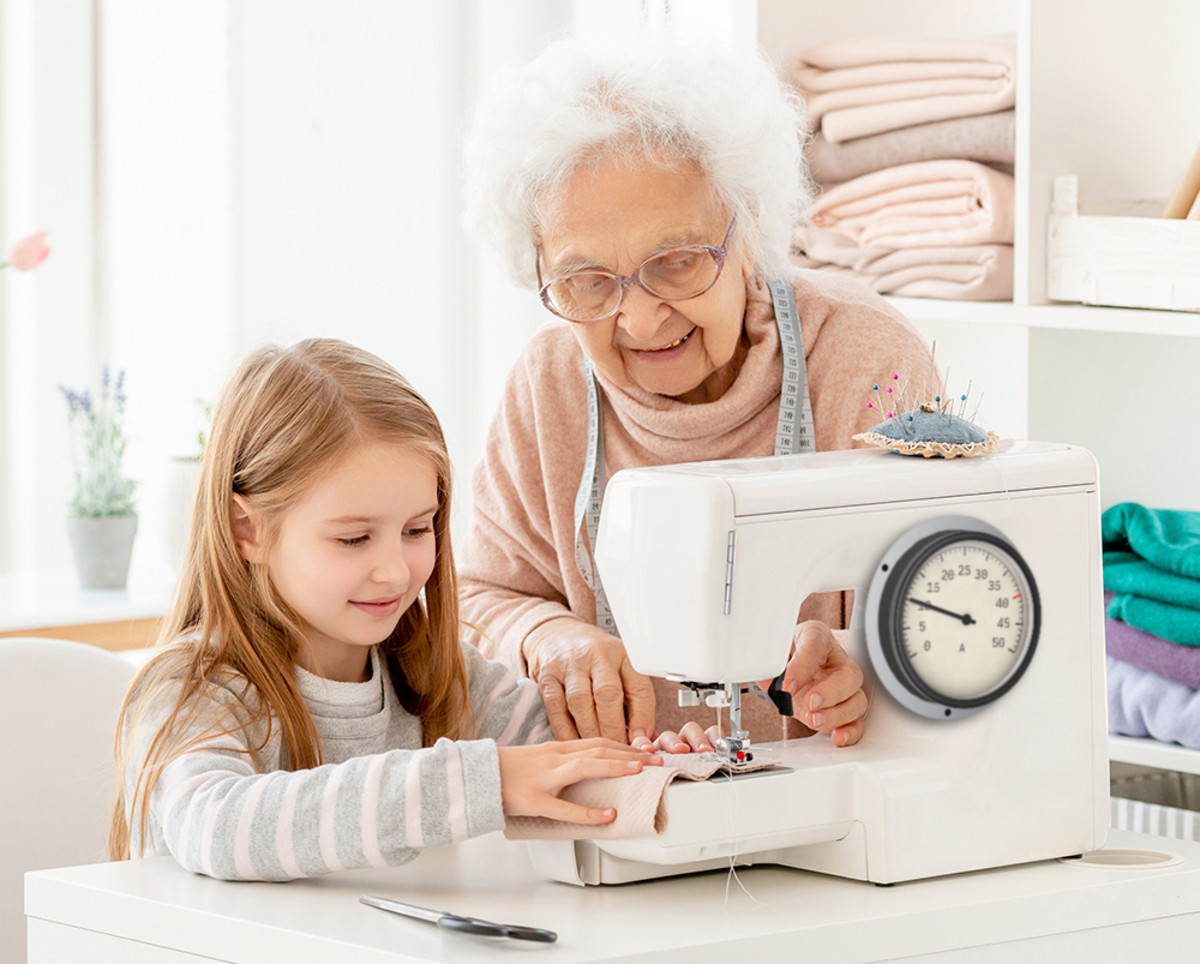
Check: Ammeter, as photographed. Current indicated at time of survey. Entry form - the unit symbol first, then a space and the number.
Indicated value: A 10
